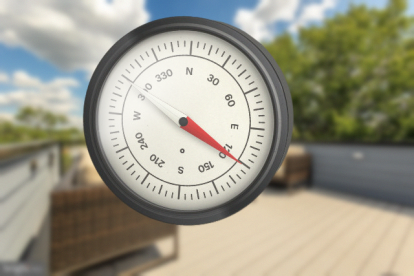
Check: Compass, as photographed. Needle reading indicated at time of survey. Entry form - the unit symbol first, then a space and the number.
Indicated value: ° 120
